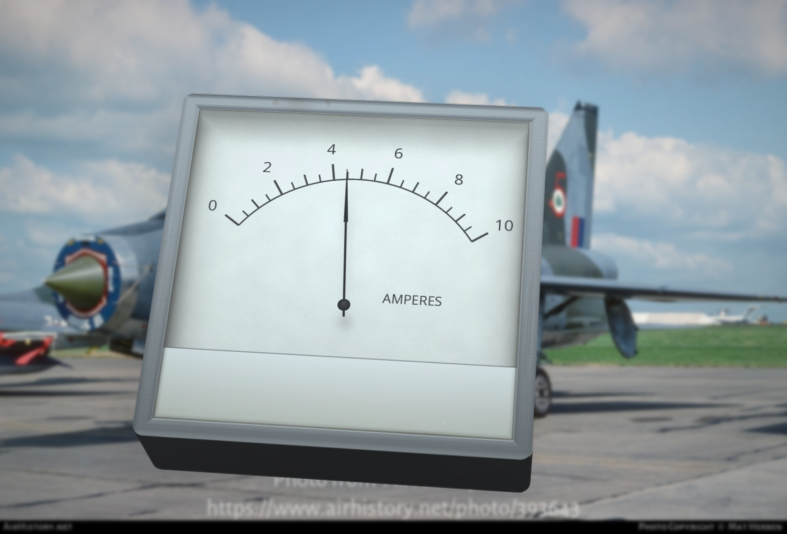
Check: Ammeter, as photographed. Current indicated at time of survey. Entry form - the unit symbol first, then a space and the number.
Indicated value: A 4.5
